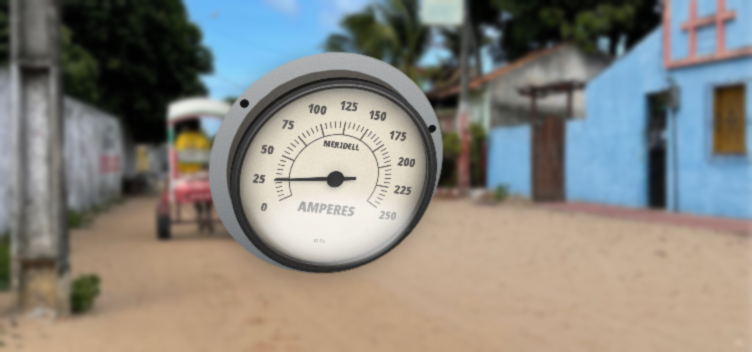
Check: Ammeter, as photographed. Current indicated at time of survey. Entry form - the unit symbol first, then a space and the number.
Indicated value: A 25
